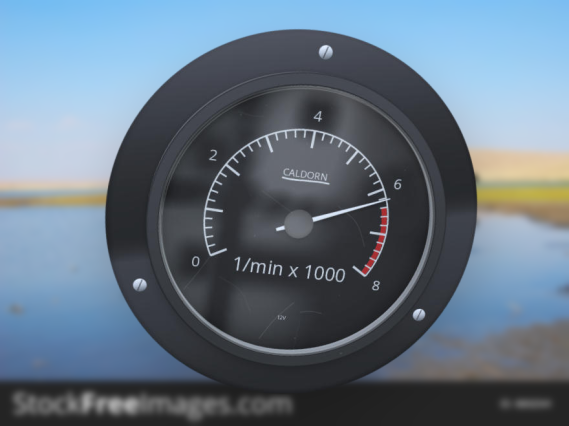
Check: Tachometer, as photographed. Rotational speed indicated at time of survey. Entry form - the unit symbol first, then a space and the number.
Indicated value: rpm 6200
